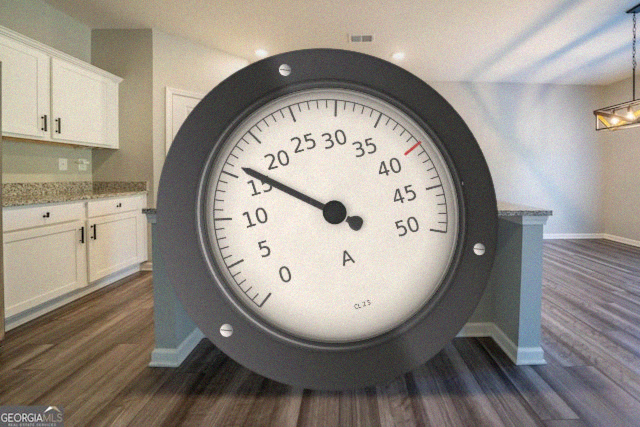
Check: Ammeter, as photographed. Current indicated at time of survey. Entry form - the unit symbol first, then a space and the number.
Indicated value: A 16
